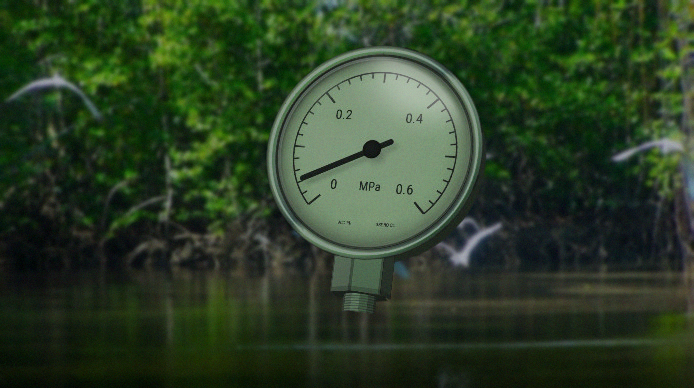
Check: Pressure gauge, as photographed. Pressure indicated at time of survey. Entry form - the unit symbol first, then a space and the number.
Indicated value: MPa 0.04
